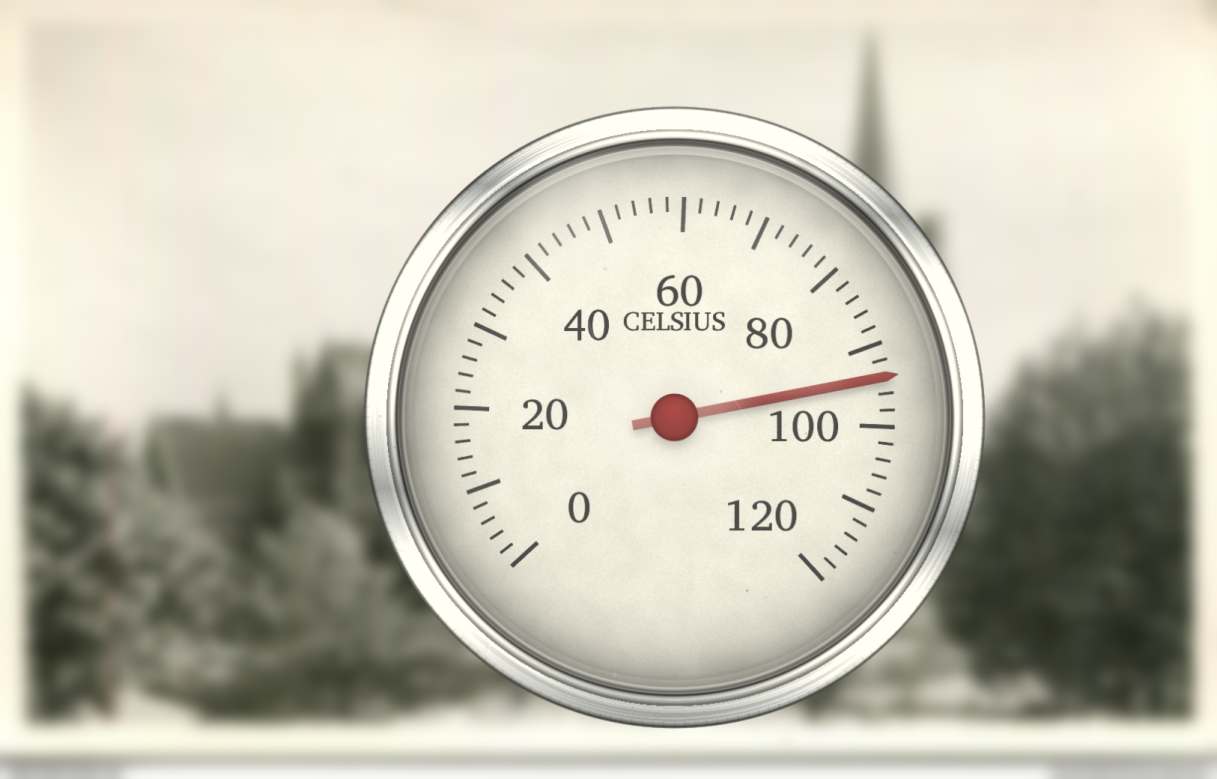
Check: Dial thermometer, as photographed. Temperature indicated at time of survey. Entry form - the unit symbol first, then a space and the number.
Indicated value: °C 94
